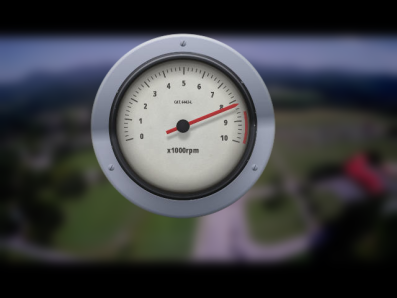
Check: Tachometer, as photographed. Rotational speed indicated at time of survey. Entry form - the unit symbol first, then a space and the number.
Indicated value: rpm 8200
